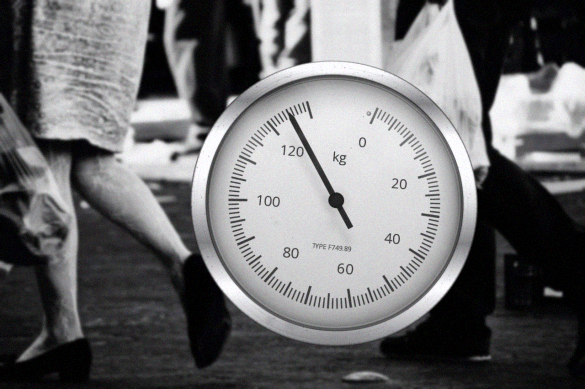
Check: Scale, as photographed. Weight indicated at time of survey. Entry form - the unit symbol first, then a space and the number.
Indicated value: kg 125
